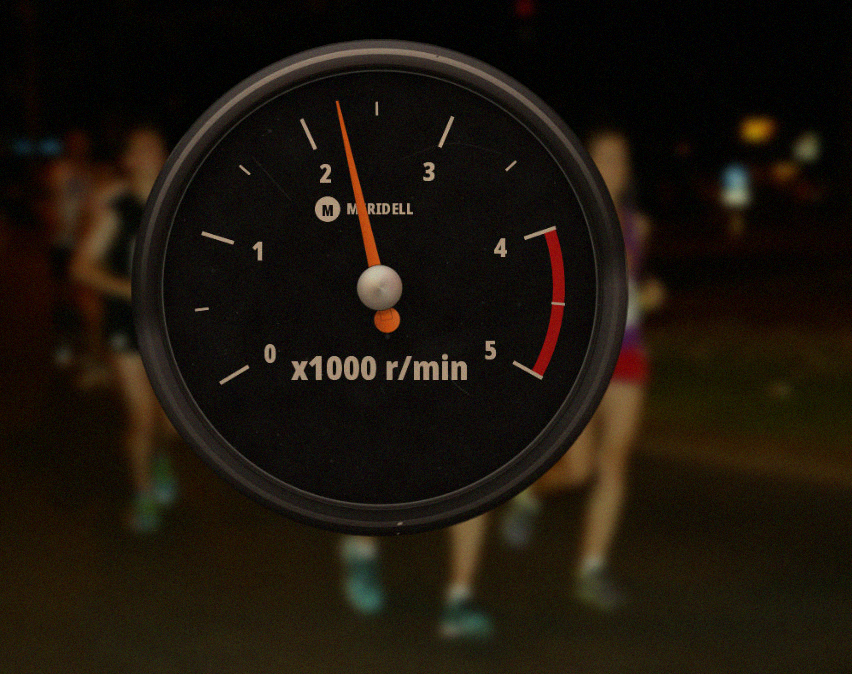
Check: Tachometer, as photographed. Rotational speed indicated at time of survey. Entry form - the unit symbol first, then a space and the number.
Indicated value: rpm 2250
